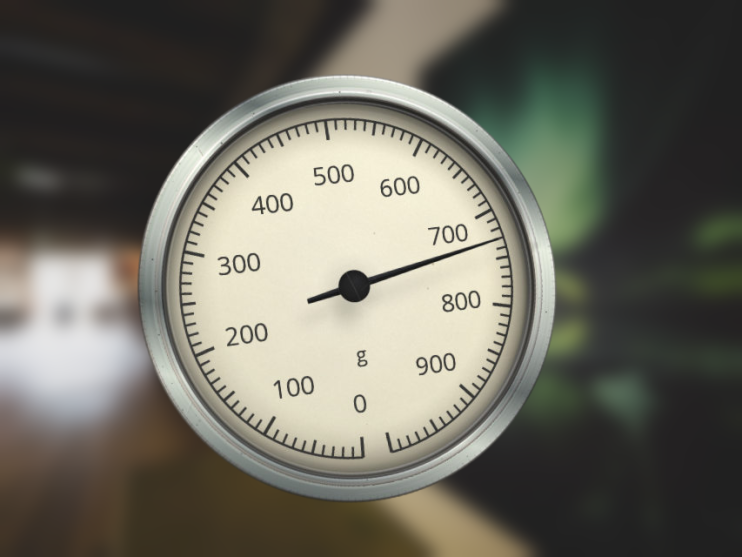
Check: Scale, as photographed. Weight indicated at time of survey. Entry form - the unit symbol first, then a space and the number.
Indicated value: g 730
